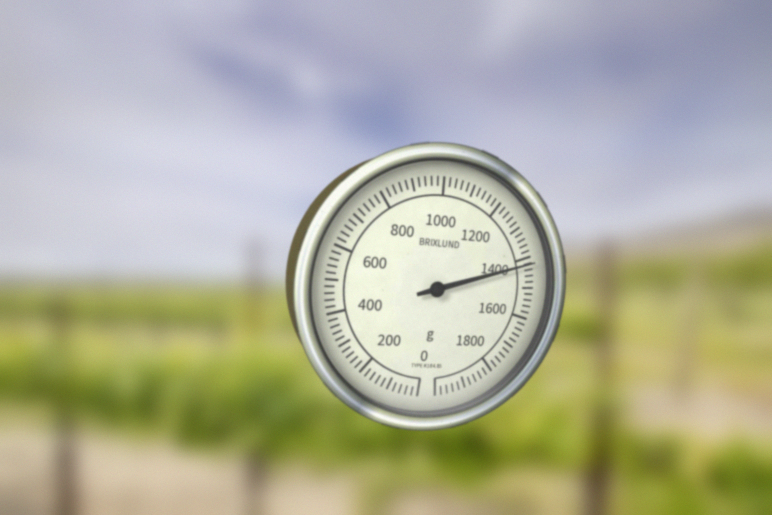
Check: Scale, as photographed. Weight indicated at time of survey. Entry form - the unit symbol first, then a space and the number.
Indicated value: g 1420
